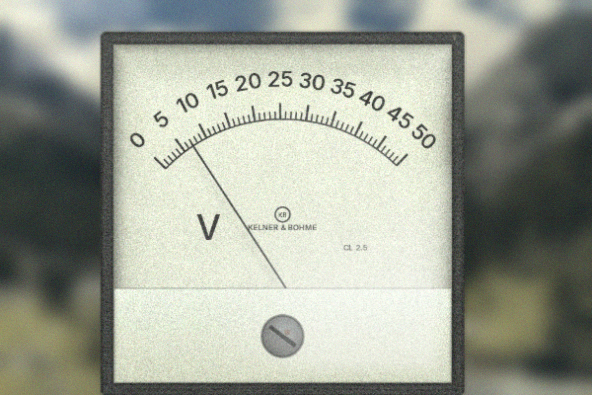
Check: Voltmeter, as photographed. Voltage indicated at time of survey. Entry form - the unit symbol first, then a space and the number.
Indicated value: V 7
